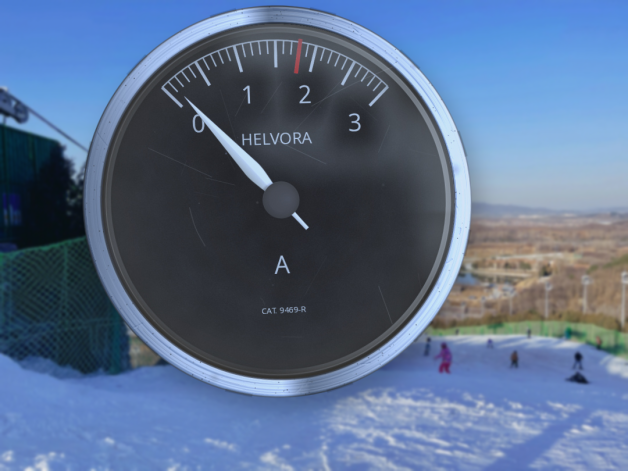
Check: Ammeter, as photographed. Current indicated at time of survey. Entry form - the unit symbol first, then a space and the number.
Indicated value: A 0.1
